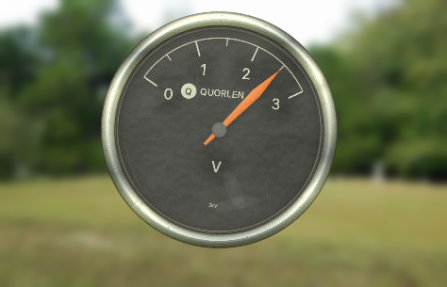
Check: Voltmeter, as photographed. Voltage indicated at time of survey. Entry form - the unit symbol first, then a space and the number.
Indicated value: V 2.5
